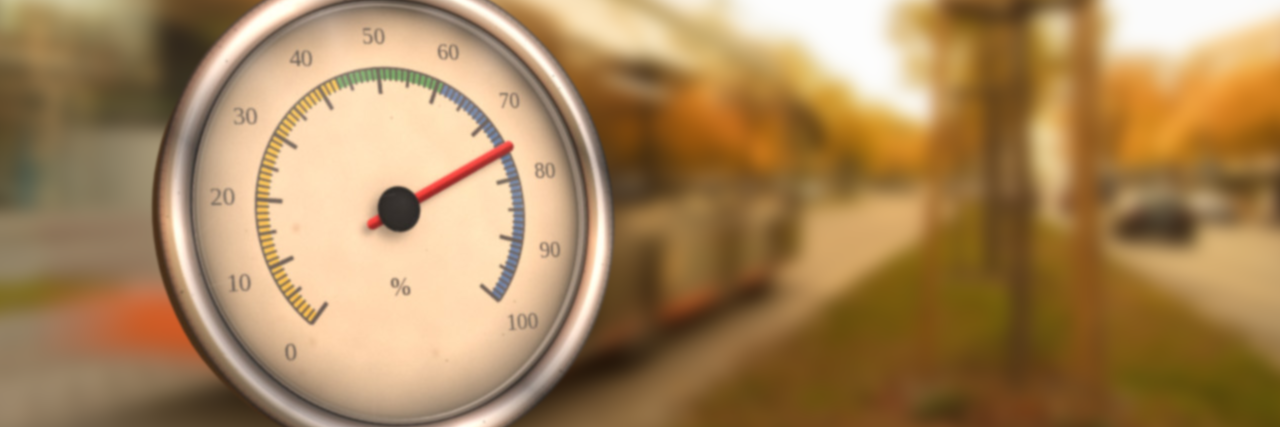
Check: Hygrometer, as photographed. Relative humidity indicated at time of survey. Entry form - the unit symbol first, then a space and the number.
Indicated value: % 75
